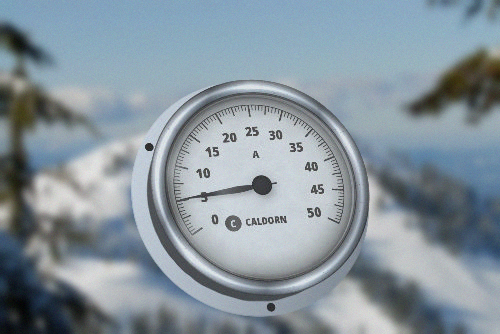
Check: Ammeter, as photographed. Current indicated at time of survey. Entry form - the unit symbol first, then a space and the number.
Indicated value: A 5
